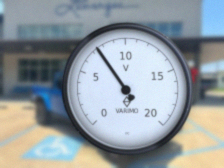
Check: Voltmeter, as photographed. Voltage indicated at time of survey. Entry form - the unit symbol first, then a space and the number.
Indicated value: V 7.5
